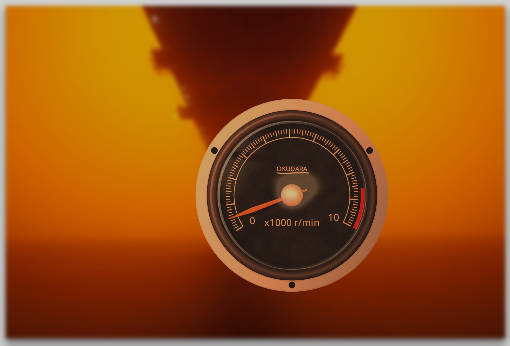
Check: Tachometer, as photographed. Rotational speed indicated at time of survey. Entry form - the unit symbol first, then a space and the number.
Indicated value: rpm 500
